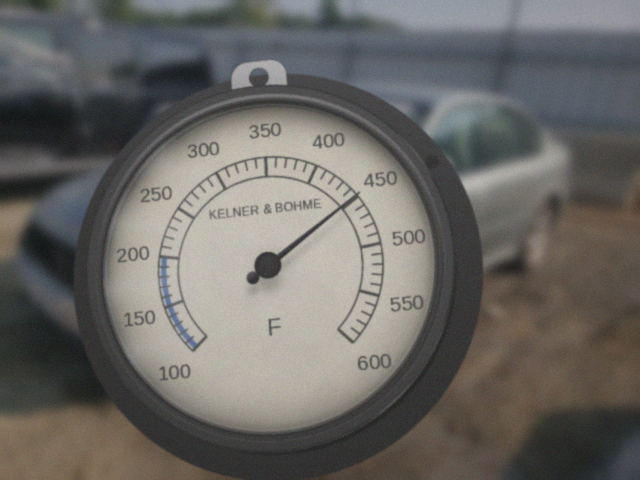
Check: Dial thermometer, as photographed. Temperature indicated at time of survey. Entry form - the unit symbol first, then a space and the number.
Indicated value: °F 450
